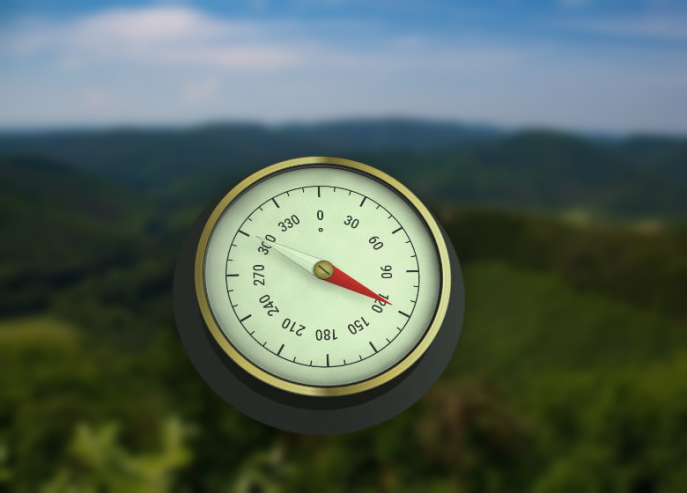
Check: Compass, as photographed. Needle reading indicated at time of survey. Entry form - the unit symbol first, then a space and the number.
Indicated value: ° 120
